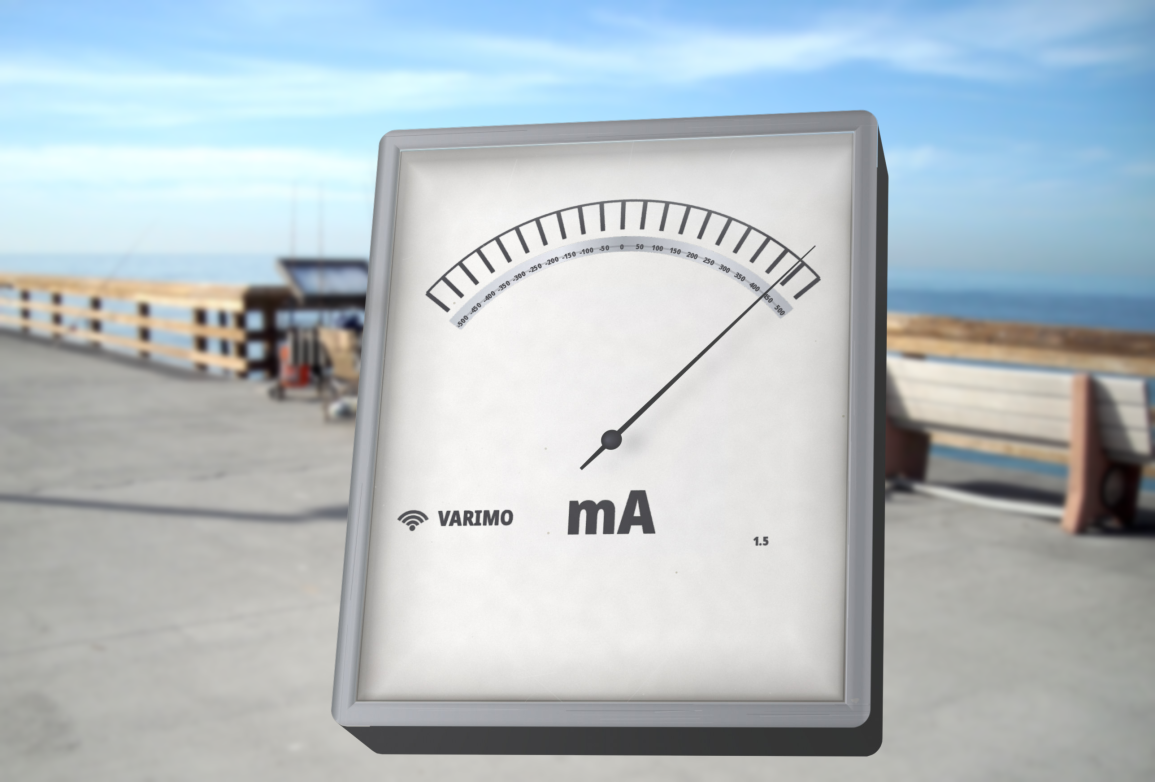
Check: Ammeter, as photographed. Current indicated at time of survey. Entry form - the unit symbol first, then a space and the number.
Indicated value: mA 450
